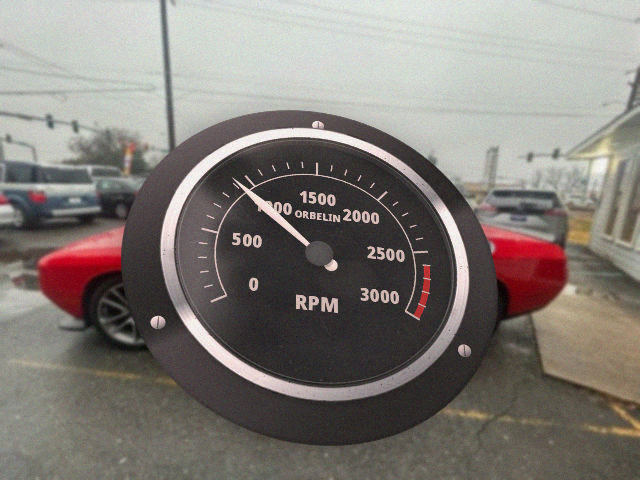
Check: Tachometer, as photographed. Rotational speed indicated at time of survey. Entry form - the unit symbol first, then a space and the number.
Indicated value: rpm 900
